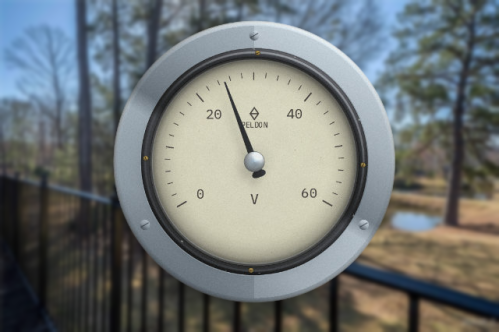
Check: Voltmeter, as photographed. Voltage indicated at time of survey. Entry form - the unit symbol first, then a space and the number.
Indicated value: V 25
